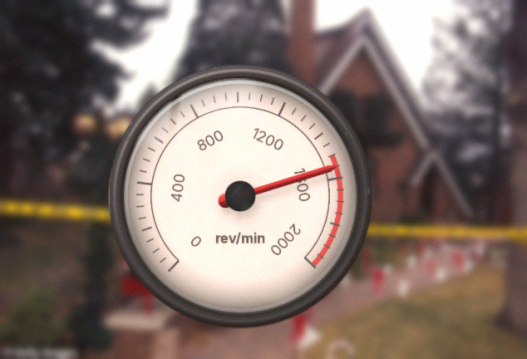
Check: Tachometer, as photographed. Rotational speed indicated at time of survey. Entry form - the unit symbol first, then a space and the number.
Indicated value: rpm 1550
